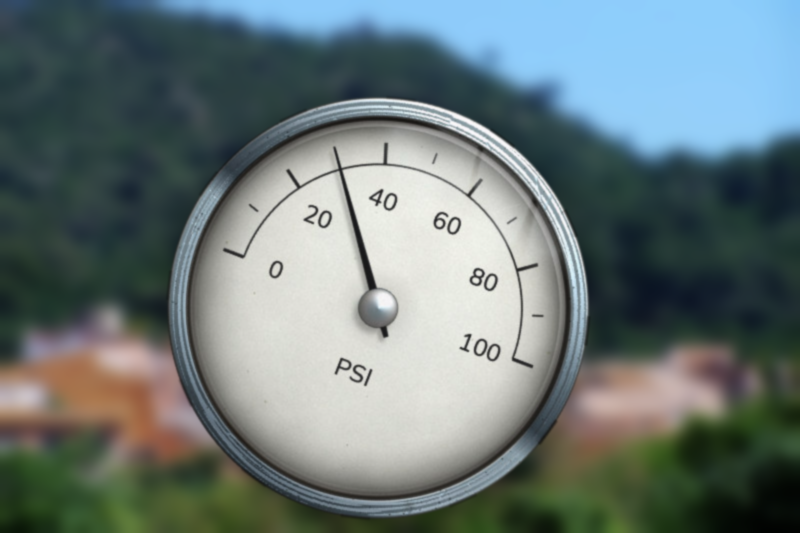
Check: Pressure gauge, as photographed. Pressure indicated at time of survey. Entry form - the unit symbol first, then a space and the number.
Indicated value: psi 30
